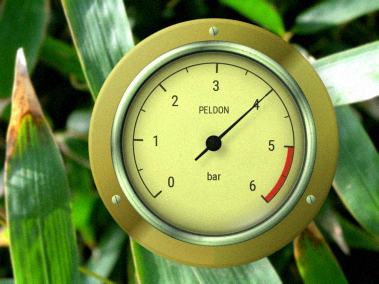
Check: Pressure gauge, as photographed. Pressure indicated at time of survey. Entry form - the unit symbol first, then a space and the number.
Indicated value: bar 4
